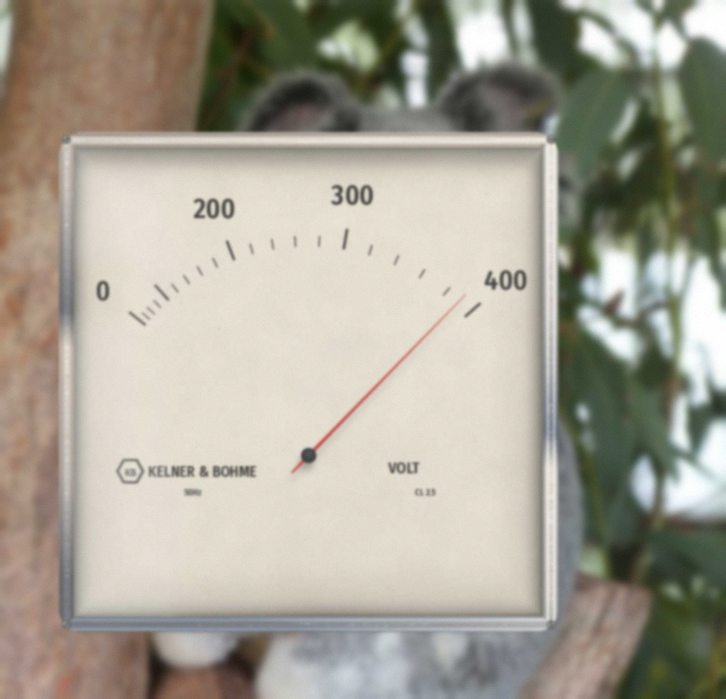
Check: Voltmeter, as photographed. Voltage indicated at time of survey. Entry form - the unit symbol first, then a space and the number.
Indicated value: V 390
